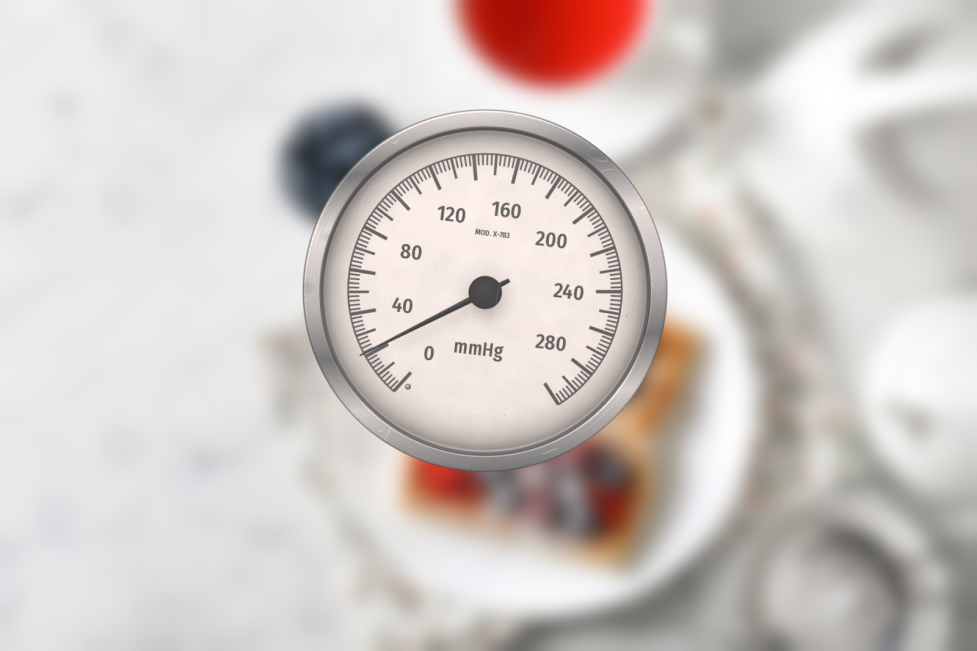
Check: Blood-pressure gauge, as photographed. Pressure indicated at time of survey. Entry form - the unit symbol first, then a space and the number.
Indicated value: mmHg 22
